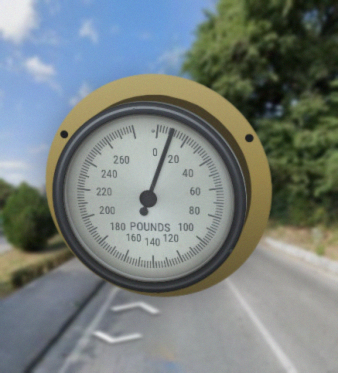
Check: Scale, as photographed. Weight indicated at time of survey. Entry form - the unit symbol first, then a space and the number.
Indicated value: lb 10
